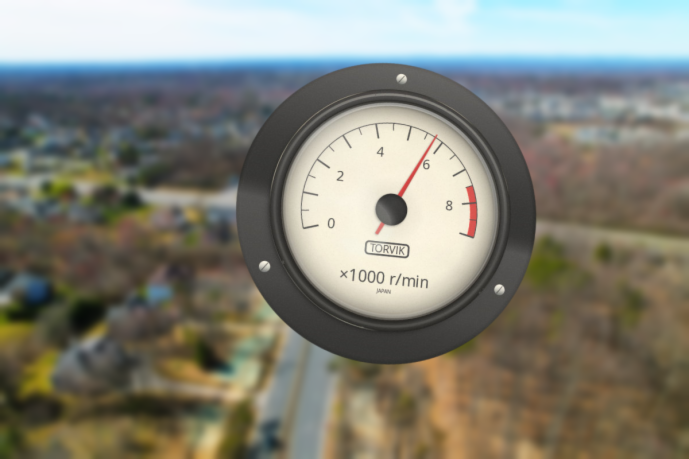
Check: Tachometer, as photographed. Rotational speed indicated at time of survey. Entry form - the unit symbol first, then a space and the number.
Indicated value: rpm 5750
